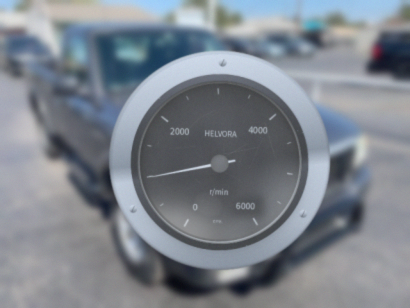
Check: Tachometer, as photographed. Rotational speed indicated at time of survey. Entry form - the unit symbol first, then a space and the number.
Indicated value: rpm 1000
